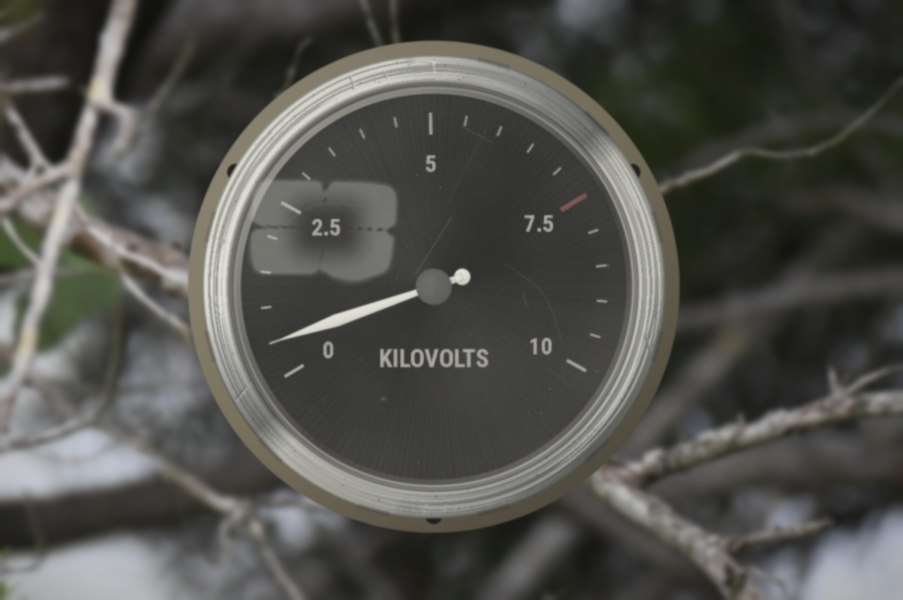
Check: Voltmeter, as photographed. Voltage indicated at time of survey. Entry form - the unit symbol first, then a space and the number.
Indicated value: kV 0.5
